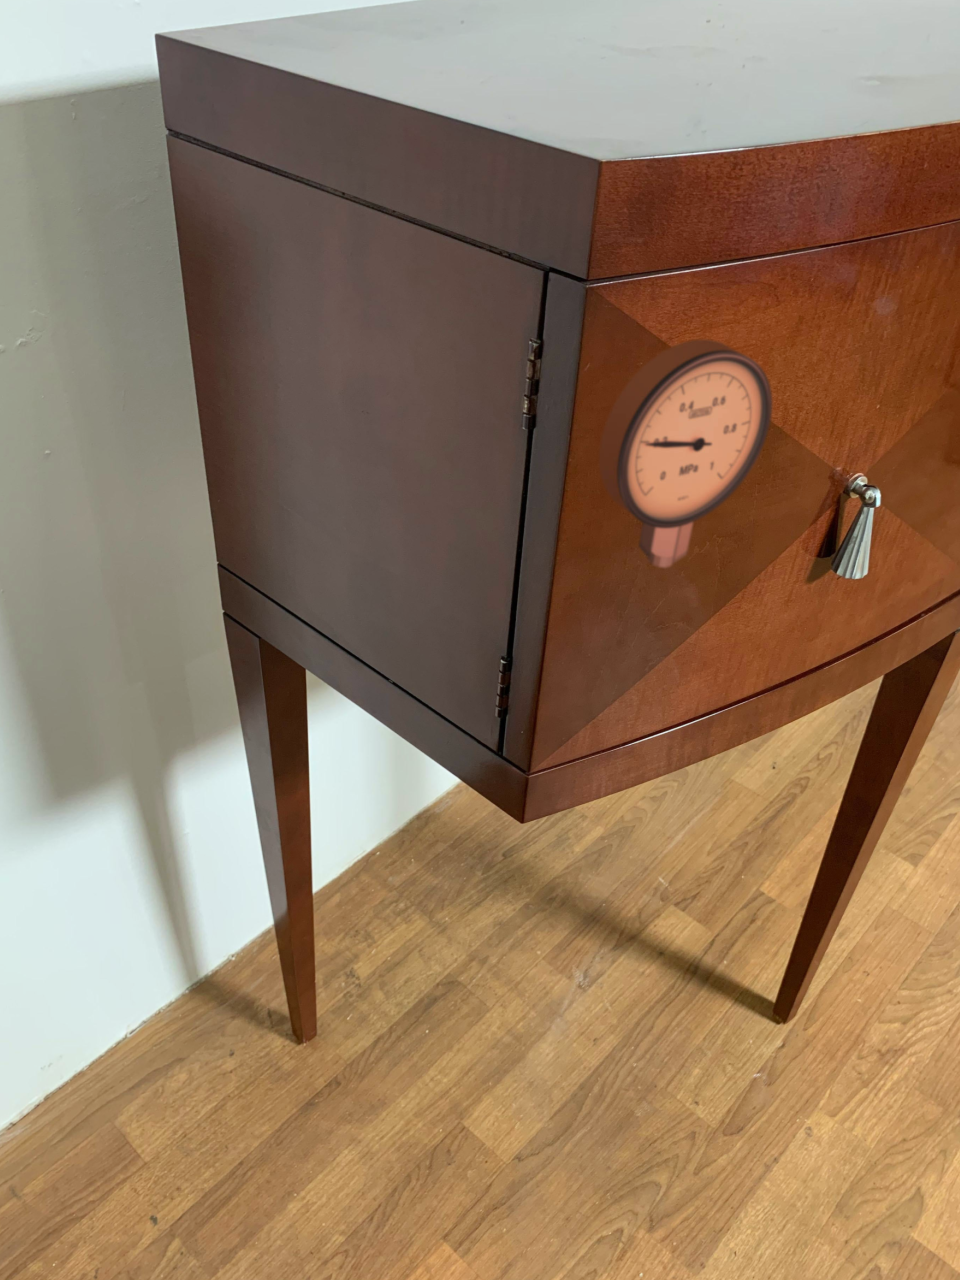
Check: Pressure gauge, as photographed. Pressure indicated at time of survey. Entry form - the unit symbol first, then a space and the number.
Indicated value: MPa 0.2
